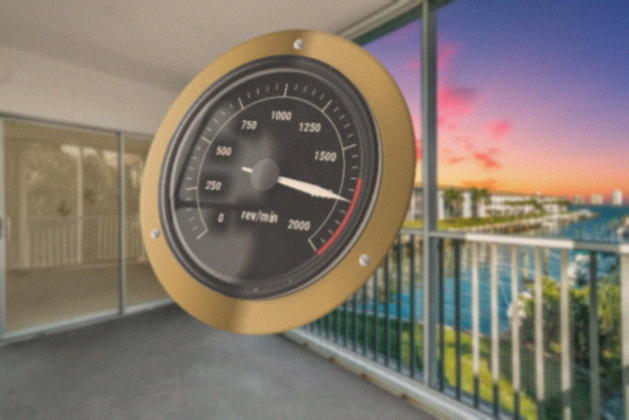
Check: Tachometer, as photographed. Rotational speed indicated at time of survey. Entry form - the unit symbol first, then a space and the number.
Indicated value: rpm 1750
